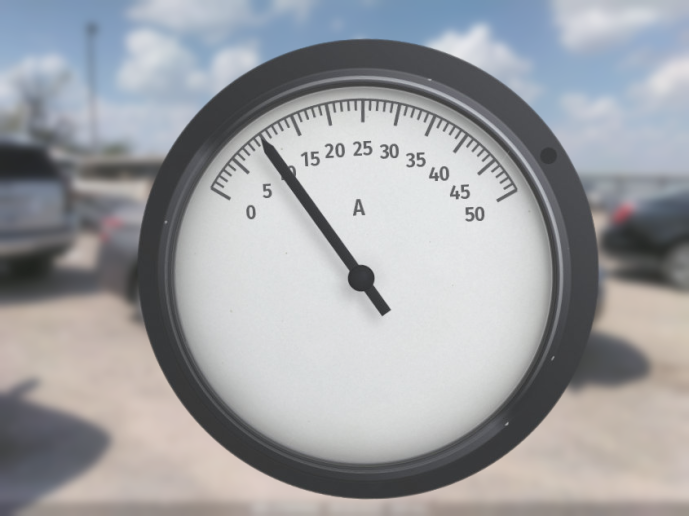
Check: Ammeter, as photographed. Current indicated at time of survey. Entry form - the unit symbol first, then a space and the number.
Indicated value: A 10
